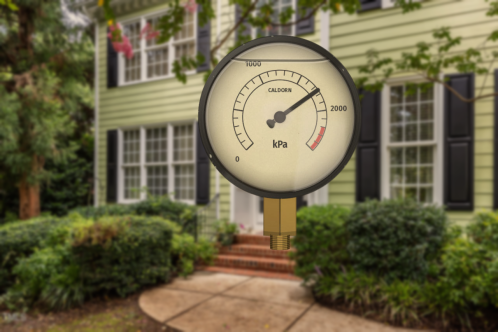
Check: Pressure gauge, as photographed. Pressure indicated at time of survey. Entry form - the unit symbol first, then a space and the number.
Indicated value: kPa 1750
